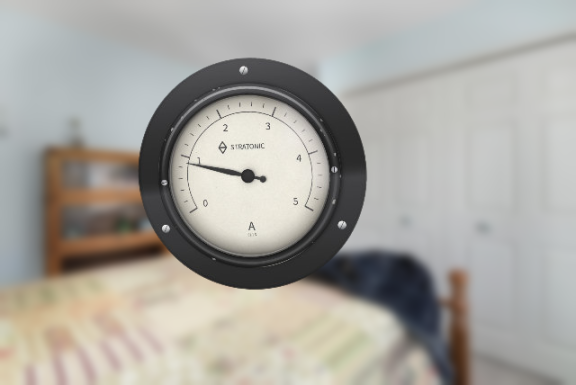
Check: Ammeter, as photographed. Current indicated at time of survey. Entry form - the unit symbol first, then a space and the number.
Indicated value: A 0.9
